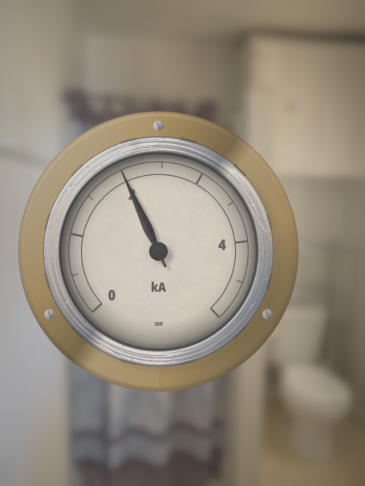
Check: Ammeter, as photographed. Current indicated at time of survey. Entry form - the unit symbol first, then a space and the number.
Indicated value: kA 2
